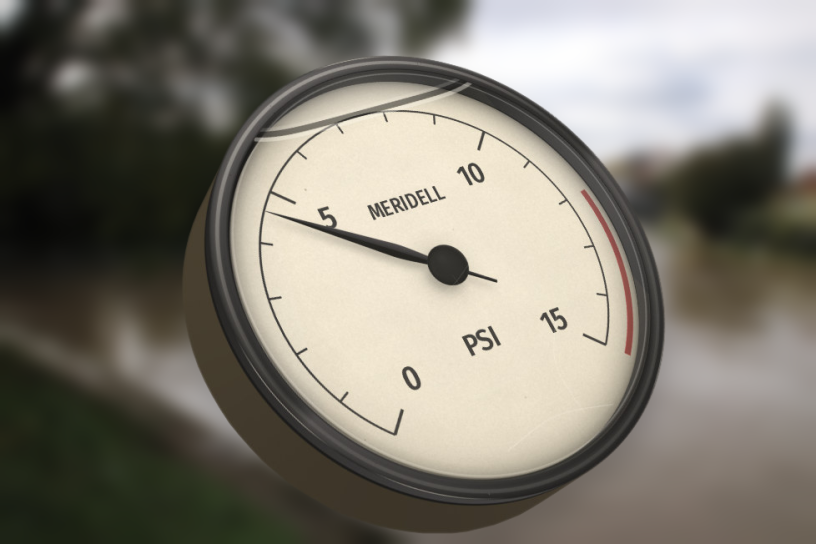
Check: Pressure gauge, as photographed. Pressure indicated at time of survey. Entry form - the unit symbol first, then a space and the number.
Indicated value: psi 4.5
